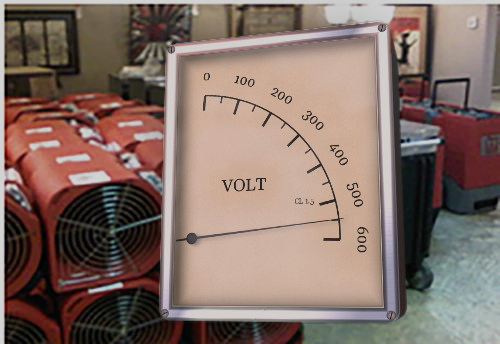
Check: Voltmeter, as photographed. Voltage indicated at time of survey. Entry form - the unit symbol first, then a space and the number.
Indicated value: V 550
